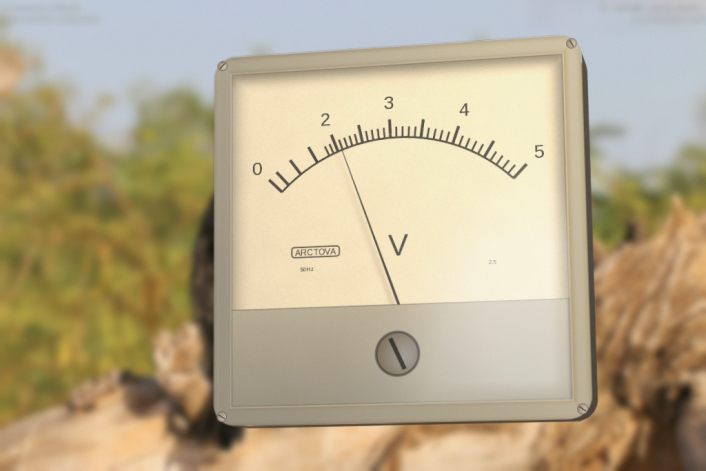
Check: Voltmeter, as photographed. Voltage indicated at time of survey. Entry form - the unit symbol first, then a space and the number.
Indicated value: V 2.1
